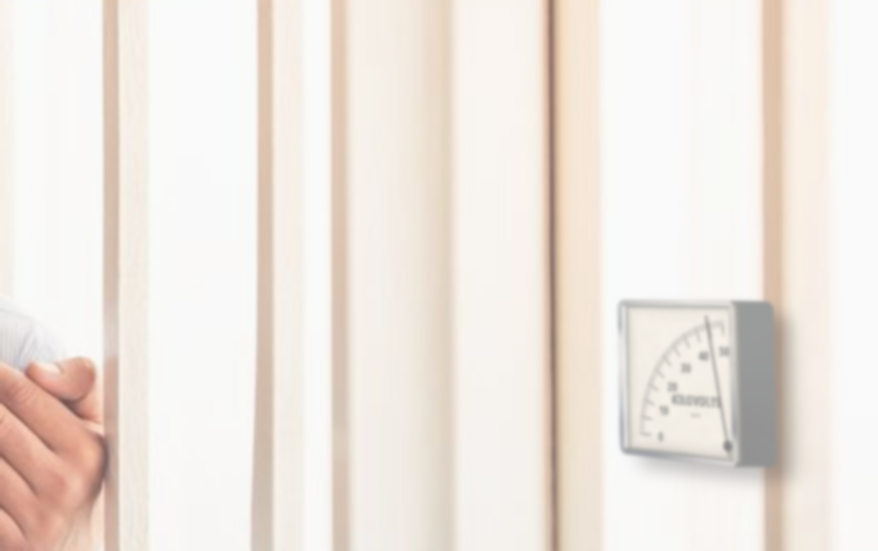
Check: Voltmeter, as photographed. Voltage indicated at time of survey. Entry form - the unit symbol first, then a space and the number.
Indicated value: kV 45
